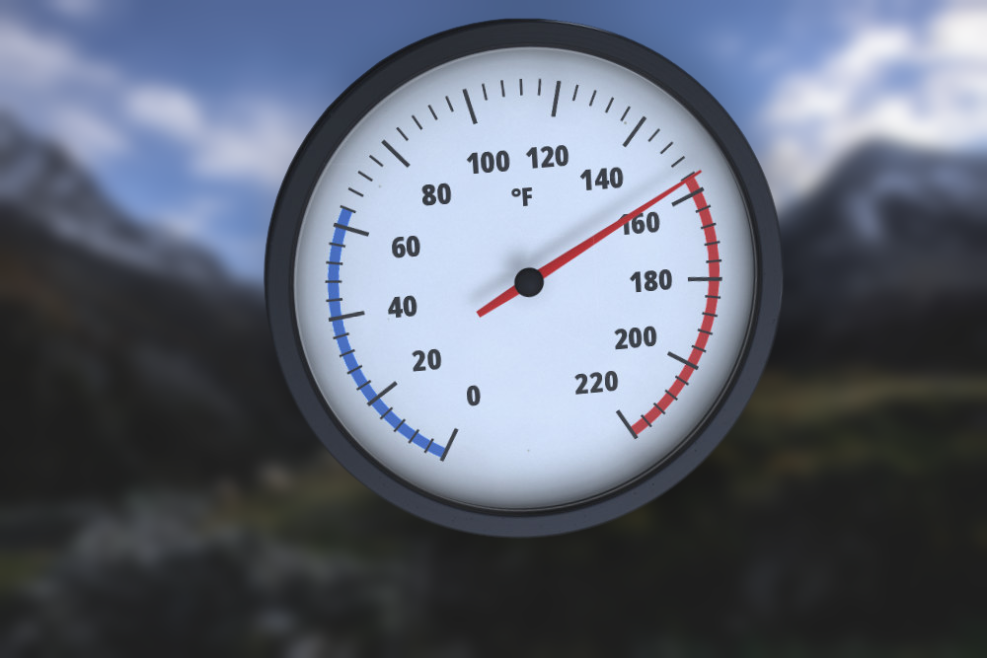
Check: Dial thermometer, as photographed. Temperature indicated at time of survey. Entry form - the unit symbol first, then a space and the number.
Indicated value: °F 156
